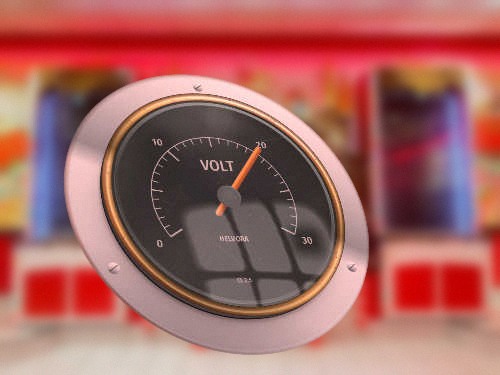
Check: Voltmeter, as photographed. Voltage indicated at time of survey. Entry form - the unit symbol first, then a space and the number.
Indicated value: V 20
